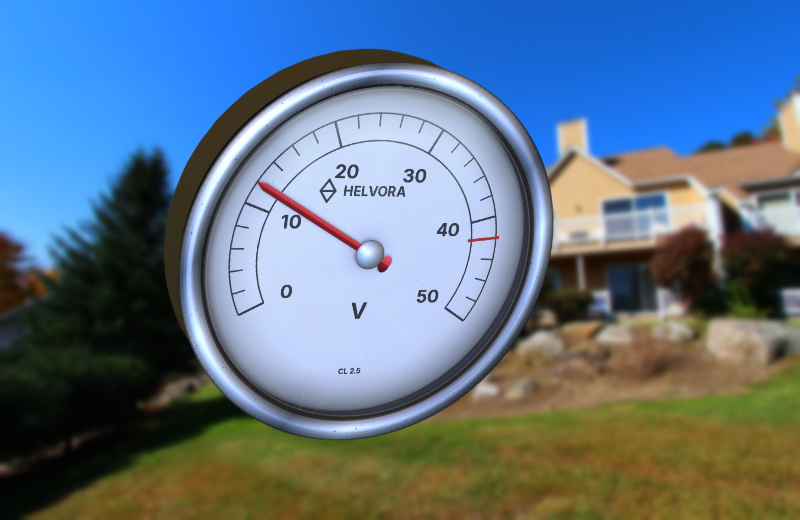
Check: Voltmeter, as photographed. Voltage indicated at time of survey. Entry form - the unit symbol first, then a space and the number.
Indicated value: V 12
